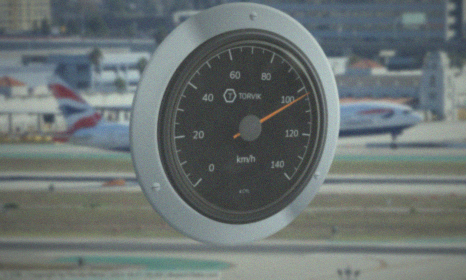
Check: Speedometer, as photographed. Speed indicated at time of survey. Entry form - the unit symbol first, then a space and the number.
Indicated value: km/h 102.5
